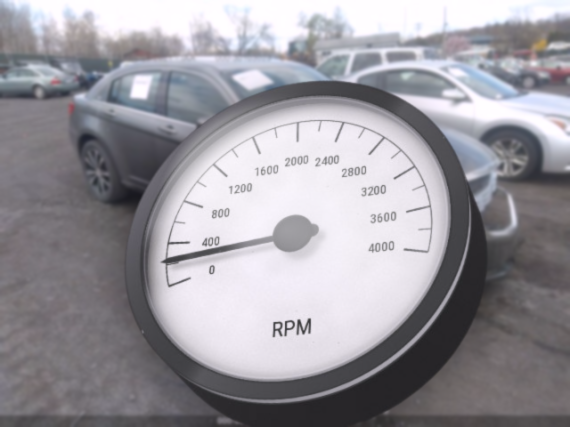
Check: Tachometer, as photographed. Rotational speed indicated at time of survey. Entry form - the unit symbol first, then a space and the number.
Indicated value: rpm 200
